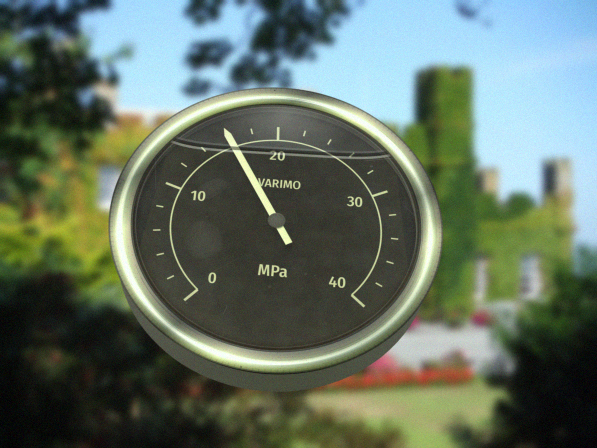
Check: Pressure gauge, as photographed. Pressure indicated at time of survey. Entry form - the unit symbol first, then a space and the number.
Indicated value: MPa 16
